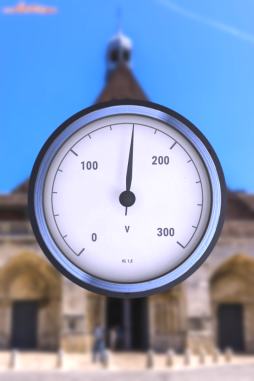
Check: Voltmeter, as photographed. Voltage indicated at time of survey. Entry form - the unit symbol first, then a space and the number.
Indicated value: V 160
